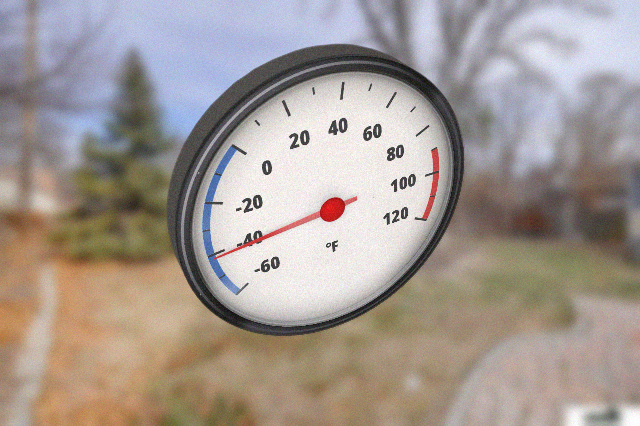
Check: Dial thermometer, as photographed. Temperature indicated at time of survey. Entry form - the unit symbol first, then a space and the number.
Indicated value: °F -40
